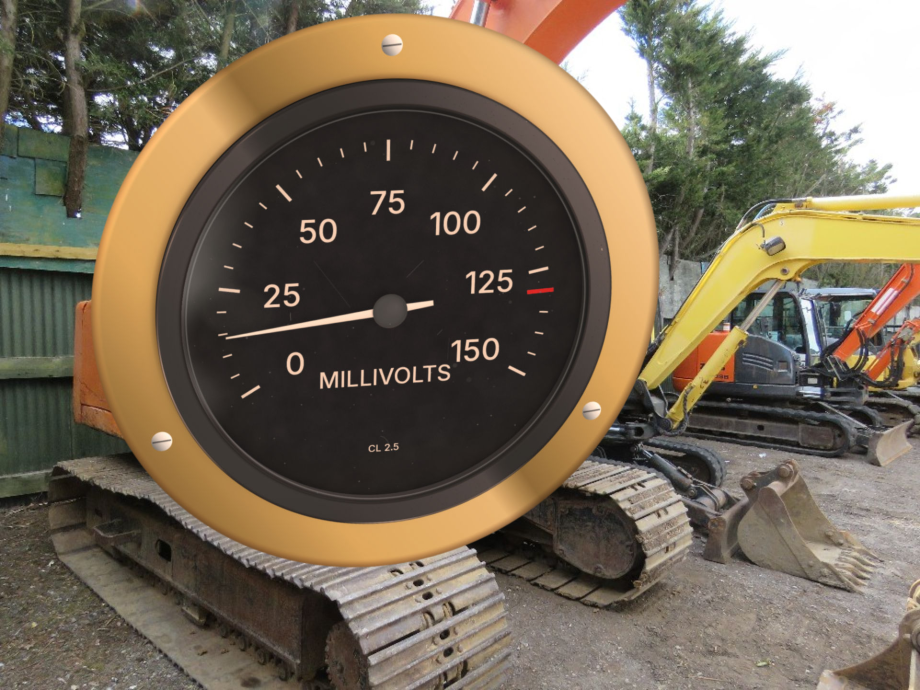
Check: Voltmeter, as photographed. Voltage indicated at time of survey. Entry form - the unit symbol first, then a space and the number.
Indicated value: mV 15
